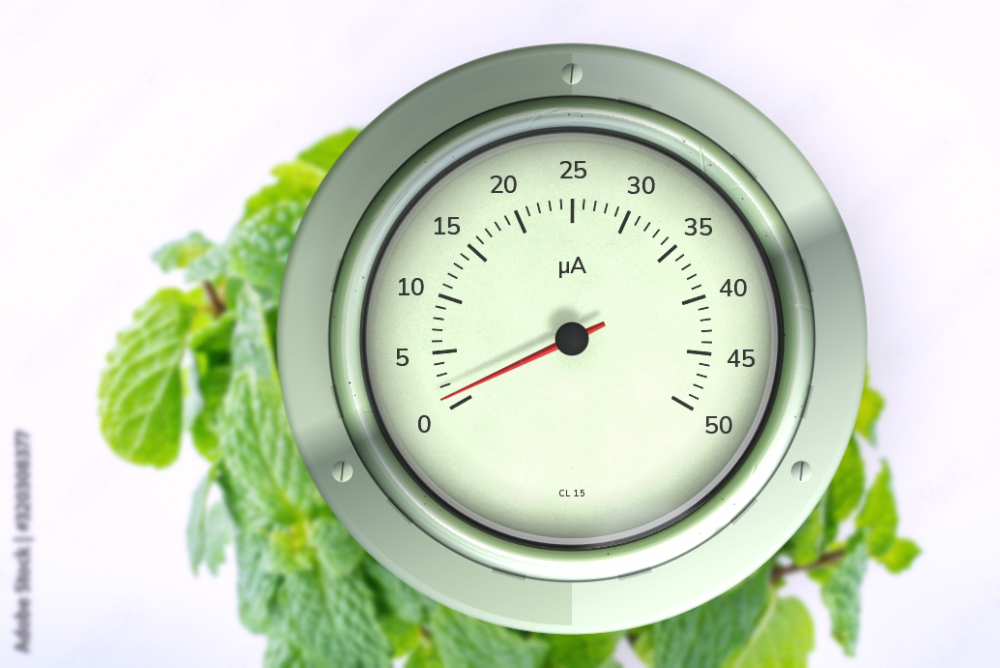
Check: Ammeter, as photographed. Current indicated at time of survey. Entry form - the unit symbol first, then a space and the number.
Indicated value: µA 1
